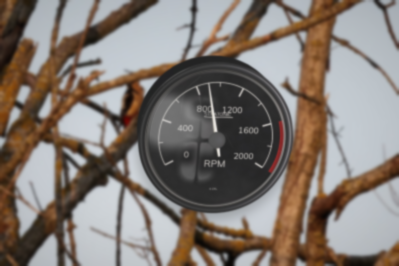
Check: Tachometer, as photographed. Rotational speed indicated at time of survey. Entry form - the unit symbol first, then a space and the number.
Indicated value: rpm 900
